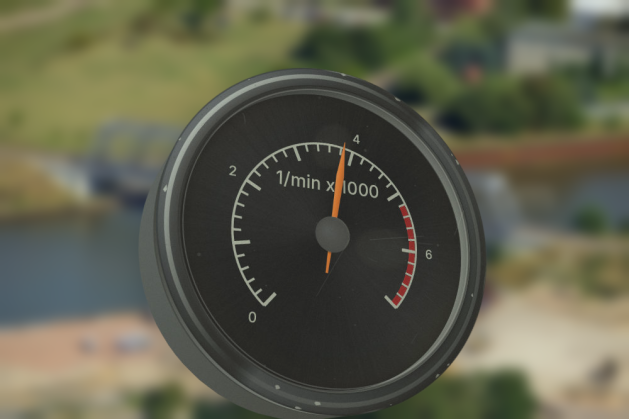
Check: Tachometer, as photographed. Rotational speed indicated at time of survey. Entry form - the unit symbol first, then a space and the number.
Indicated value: rpm 3800
